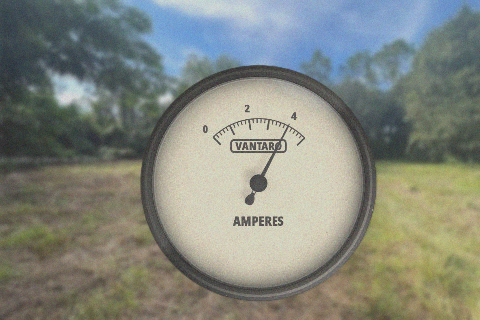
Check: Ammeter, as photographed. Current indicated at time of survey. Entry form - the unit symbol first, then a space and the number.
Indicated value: A 4
